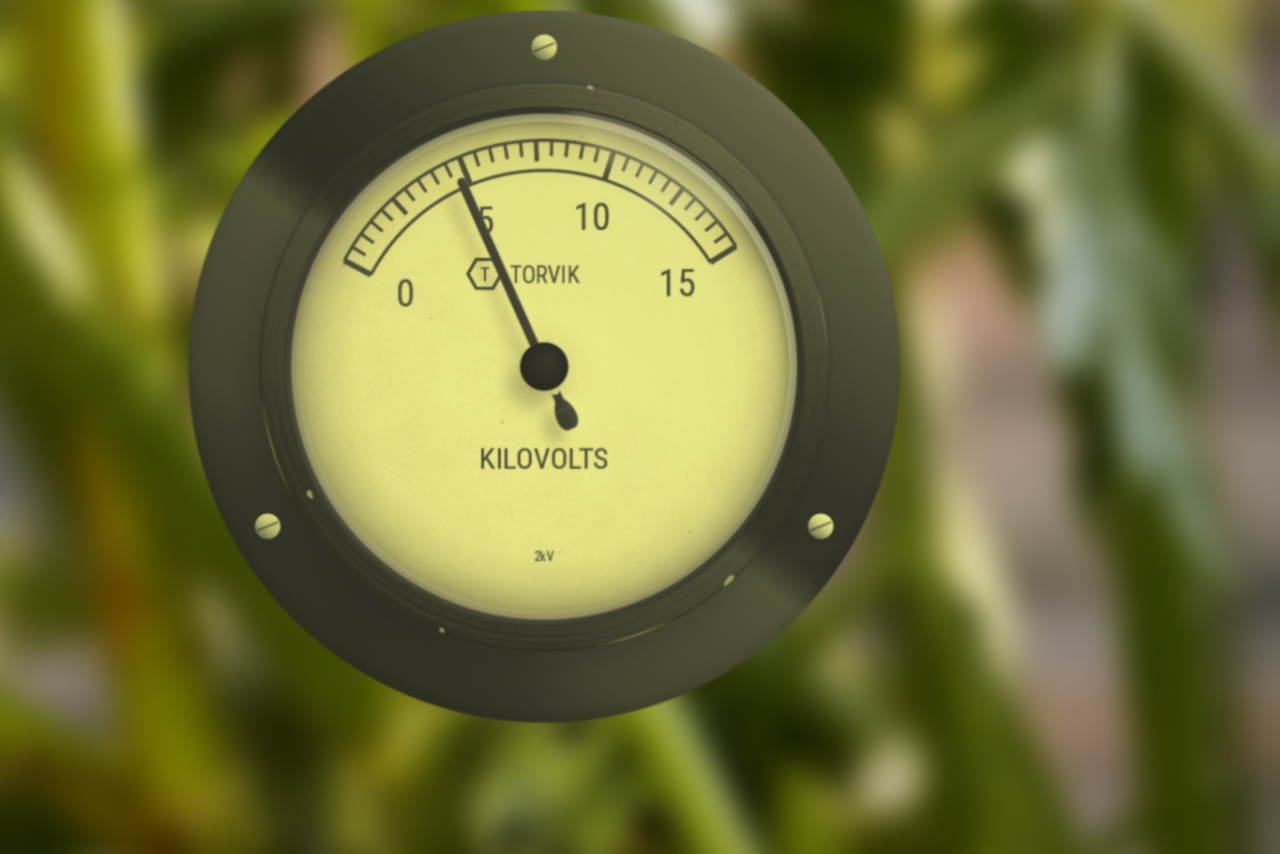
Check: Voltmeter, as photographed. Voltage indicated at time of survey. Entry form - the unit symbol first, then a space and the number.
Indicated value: kV 4.75
